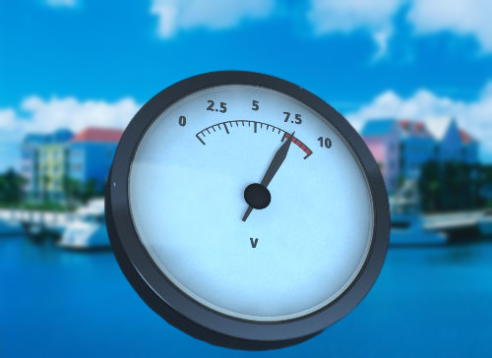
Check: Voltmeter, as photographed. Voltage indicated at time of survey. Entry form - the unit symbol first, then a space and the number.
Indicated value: V 8
